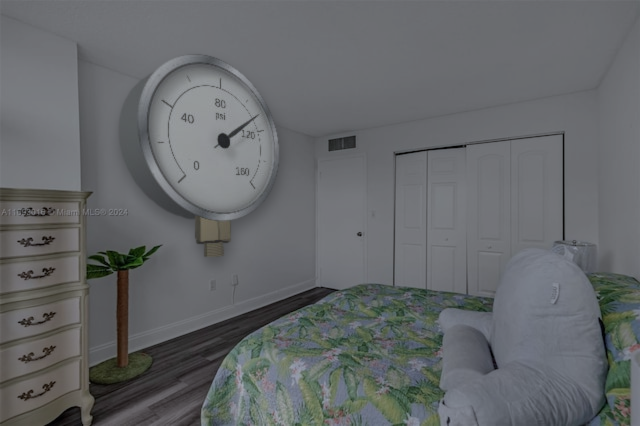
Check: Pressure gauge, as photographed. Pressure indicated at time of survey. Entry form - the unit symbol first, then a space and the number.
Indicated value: psi 110
